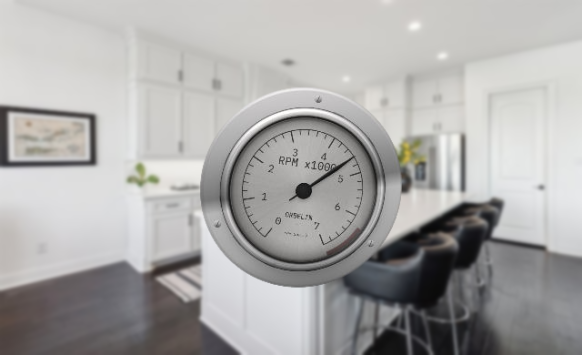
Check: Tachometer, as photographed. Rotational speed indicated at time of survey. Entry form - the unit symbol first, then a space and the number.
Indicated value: rpm 4600
